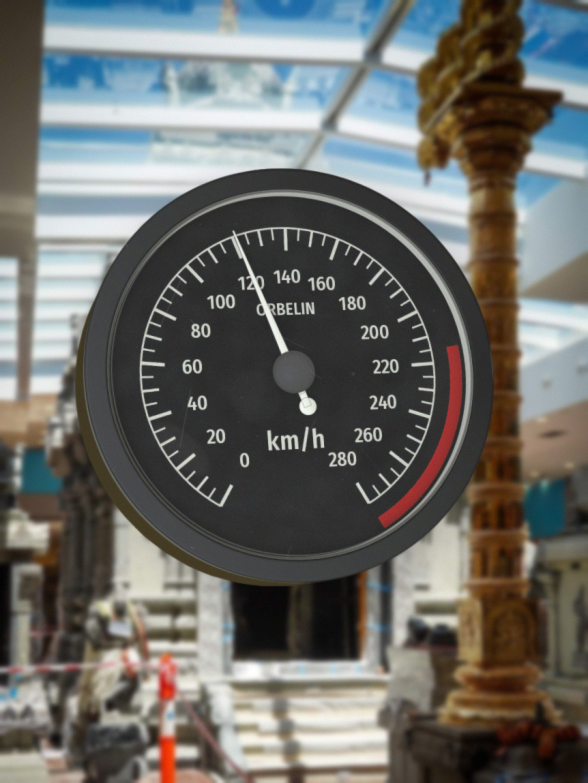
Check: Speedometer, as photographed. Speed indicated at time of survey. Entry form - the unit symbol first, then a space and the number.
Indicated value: km/h 120
